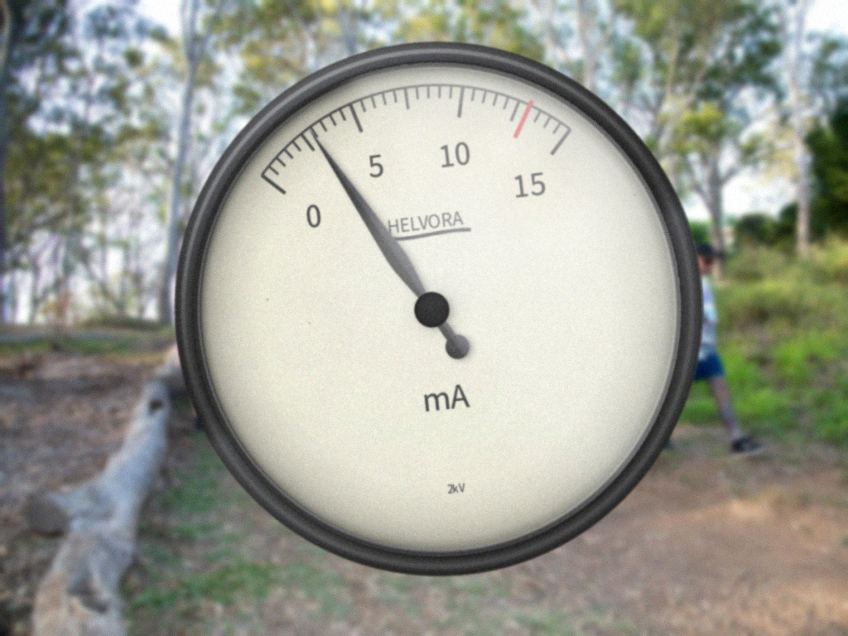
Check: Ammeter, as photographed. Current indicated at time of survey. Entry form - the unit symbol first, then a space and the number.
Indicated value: mA 3
